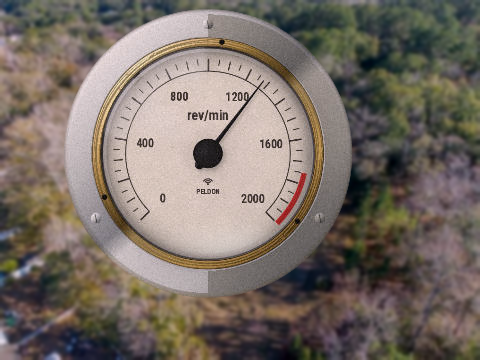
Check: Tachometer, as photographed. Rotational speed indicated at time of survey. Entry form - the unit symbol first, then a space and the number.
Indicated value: rpm 1275
